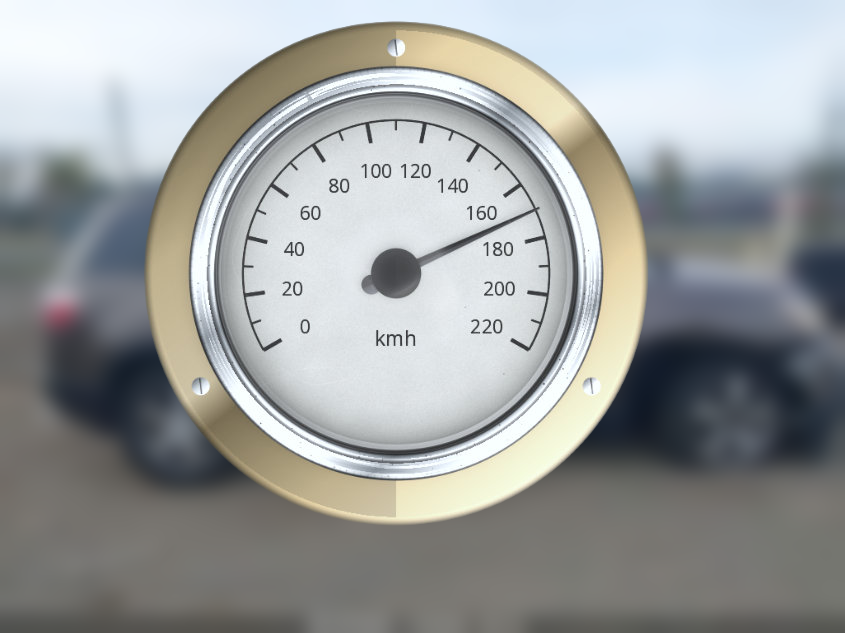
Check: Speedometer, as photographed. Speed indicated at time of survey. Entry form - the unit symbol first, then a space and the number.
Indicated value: km/h 170
